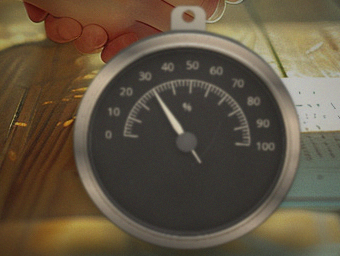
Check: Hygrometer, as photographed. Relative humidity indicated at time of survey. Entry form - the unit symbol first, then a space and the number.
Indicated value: % 30
